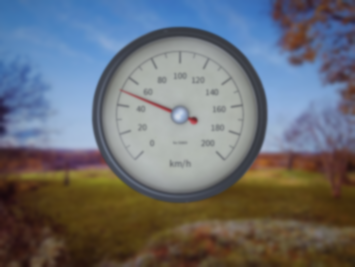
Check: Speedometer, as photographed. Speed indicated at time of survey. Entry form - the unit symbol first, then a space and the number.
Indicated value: km/h 50
